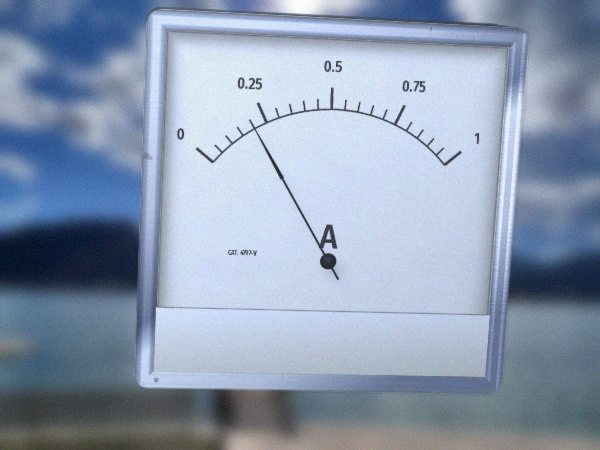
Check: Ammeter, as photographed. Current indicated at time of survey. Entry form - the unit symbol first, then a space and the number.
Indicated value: A 0.2
